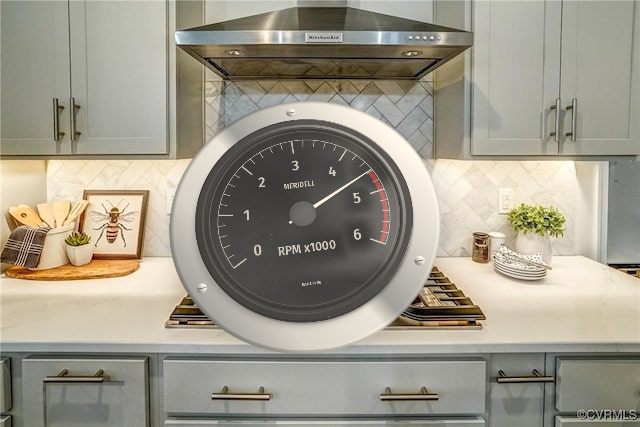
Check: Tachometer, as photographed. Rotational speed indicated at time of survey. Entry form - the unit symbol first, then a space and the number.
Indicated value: rpm 4600
